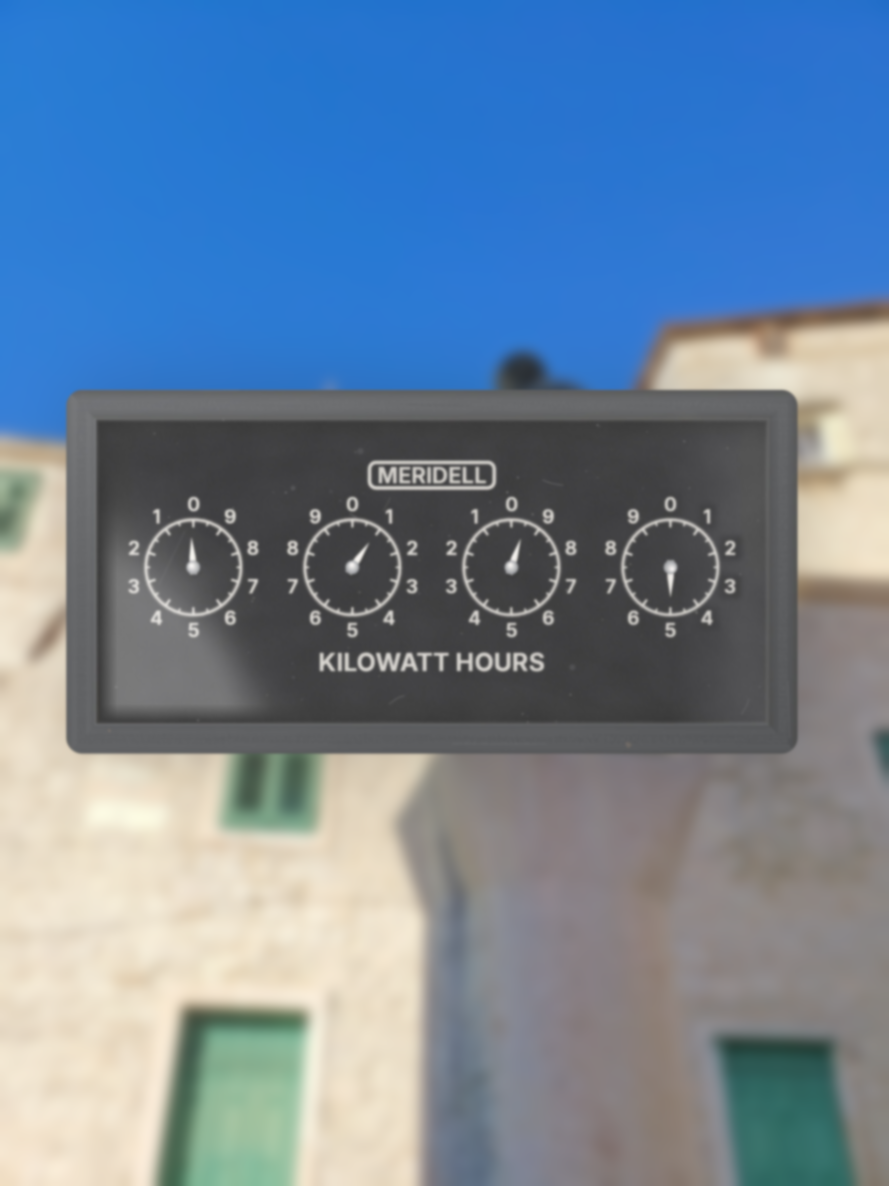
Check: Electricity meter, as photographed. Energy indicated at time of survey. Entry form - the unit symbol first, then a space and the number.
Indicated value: kWh 95
